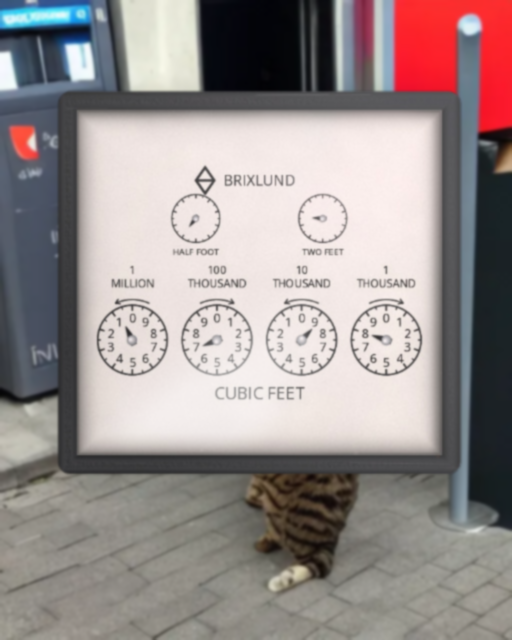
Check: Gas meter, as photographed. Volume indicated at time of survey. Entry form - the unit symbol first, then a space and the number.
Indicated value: ft³ 68800
